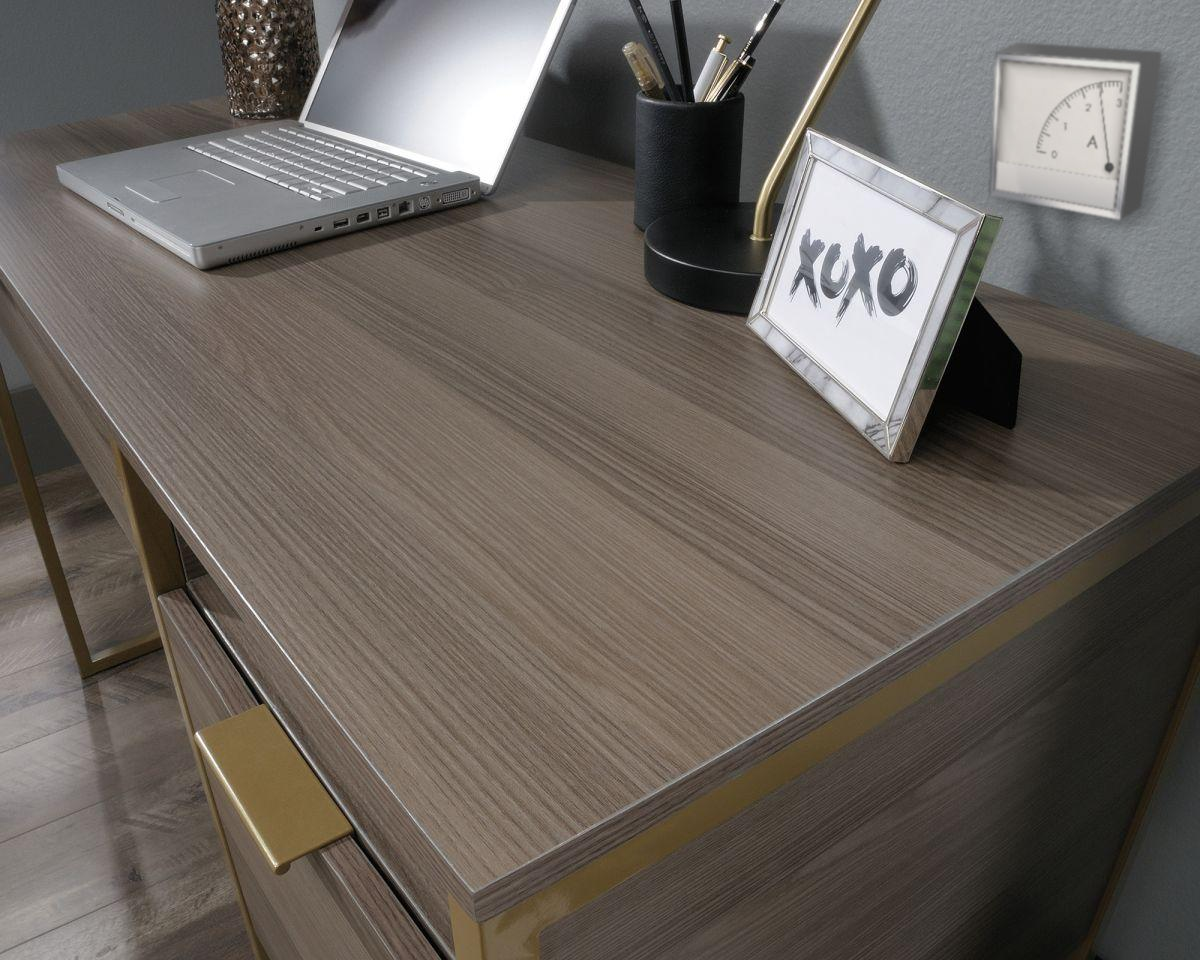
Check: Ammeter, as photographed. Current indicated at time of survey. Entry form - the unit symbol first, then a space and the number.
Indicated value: A 2.5
